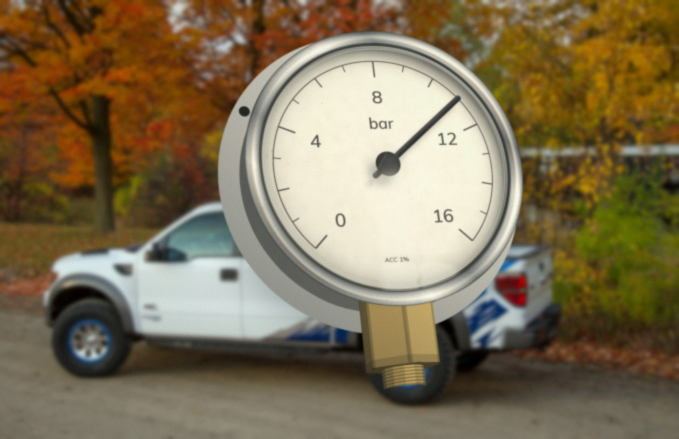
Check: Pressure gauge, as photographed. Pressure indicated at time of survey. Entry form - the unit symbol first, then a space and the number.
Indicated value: bar 11
